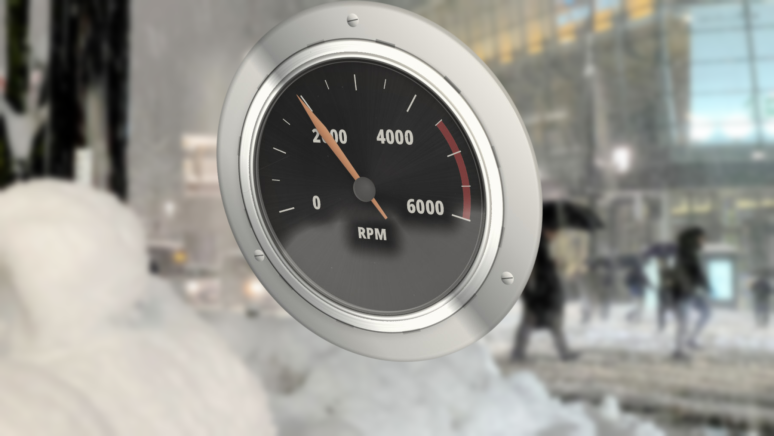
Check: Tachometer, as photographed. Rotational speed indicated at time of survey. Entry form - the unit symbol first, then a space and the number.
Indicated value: rpm 2000
